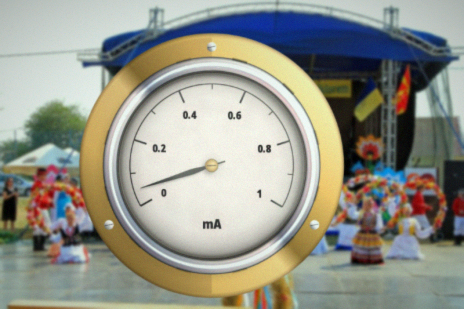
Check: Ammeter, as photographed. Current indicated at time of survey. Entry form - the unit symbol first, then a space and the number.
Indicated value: mA 0.05
